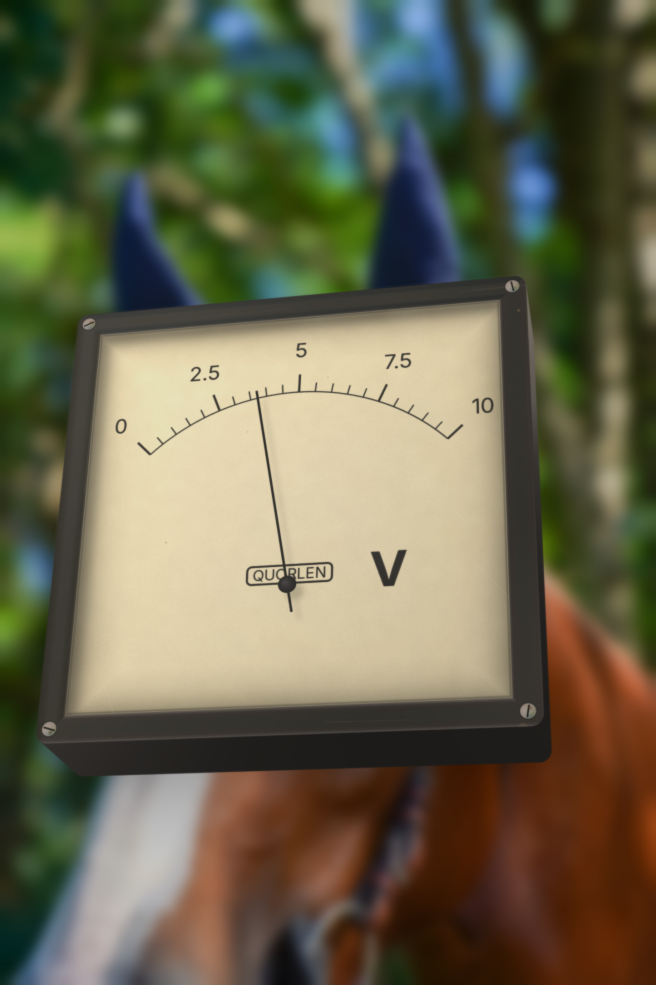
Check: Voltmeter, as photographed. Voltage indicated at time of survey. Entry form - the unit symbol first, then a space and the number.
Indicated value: V 3.75
